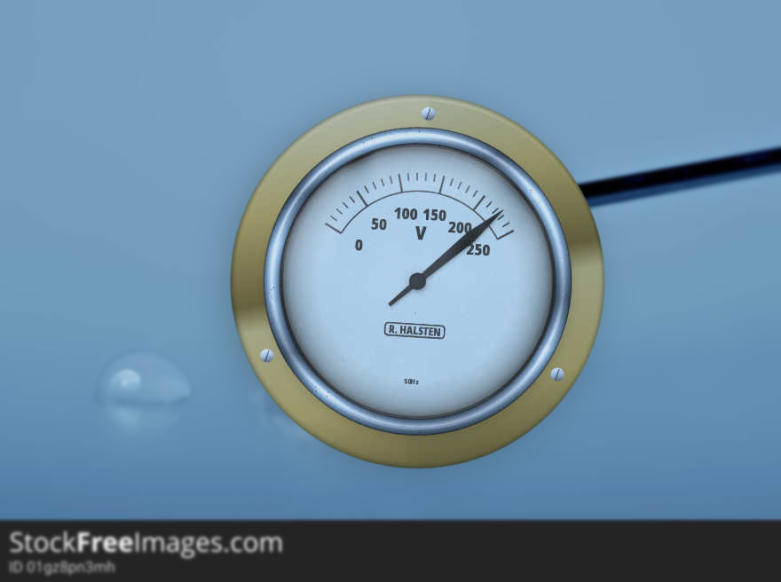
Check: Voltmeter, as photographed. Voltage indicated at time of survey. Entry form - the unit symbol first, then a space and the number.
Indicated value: V 225
